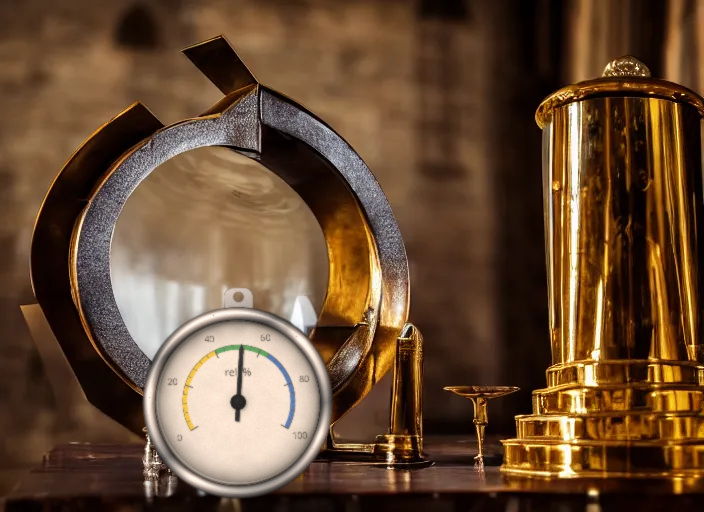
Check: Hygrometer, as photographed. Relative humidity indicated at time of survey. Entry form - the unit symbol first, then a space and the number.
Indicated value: % 52
